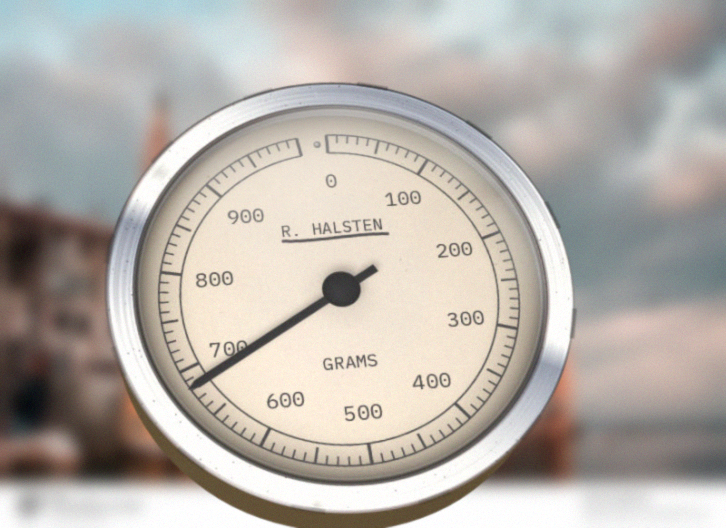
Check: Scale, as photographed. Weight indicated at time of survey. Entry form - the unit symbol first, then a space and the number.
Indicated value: g 680
